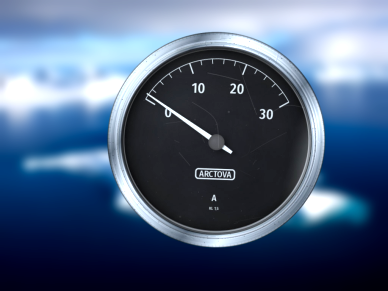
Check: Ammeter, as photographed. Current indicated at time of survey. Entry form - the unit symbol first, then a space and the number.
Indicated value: A 1
